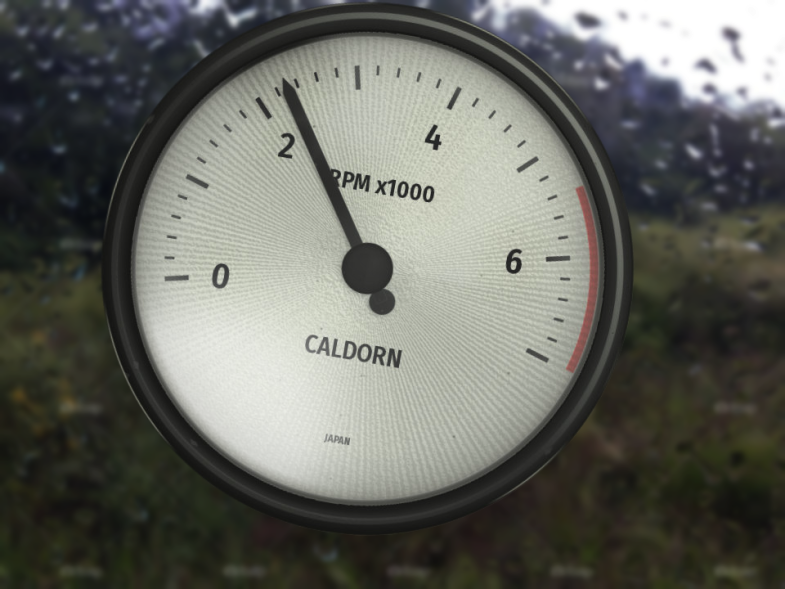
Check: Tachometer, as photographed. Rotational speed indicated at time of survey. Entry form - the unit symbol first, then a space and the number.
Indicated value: rpm 2300
